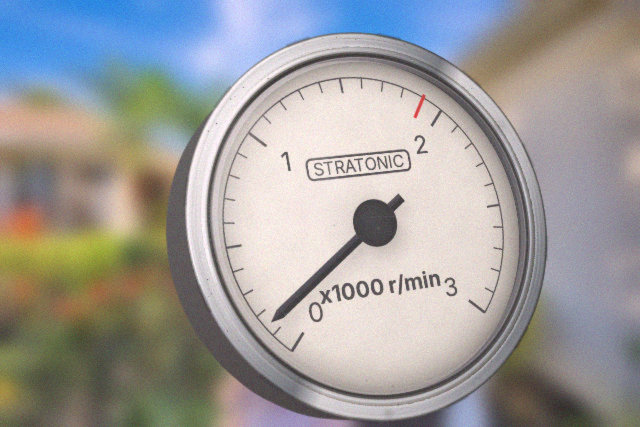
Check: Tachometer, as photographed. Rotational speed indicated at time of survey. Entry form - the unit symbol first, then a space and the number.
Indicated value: rpm 150
